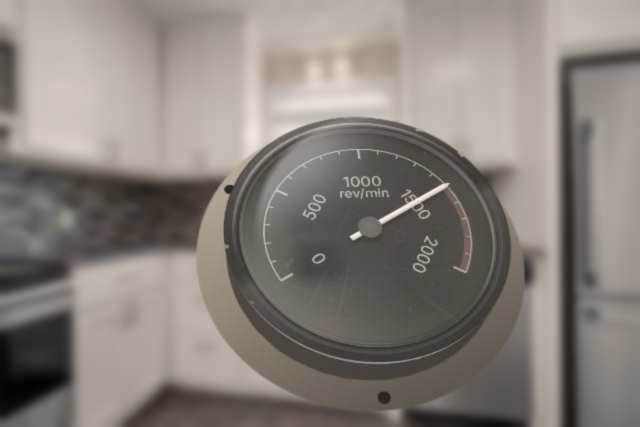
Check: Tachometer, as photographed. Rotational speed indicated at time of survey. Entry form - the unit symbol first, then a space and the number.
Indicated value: rpm 1500
